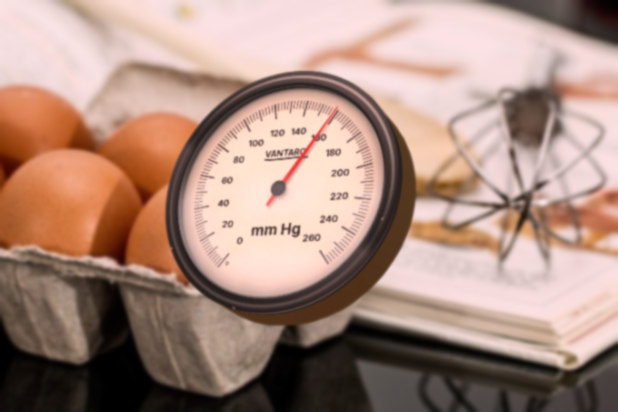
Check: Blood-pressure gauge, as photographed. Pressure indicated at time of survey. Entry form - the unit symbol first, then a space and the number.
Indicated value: mmHg 160
